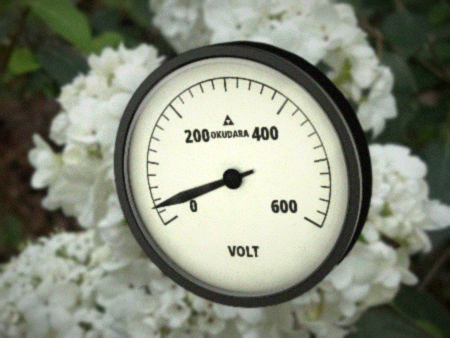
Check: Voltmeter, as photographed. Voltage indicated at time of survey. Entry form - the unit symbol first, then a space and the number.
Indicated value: V 30
